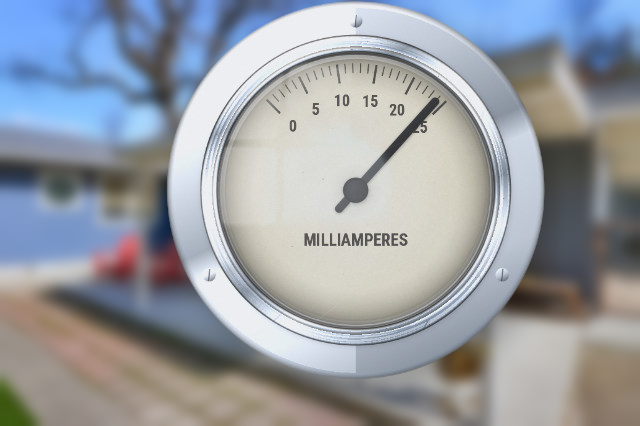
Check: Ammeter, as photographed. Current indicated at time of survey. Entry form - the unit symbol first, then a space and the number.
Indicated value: mA 24
